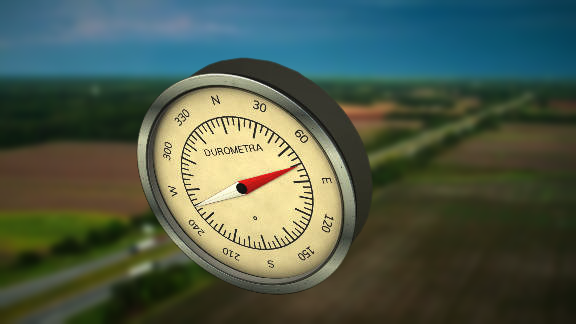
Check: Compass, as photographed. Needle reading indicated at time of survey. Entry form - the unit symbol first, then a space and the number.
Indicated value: ° 75
